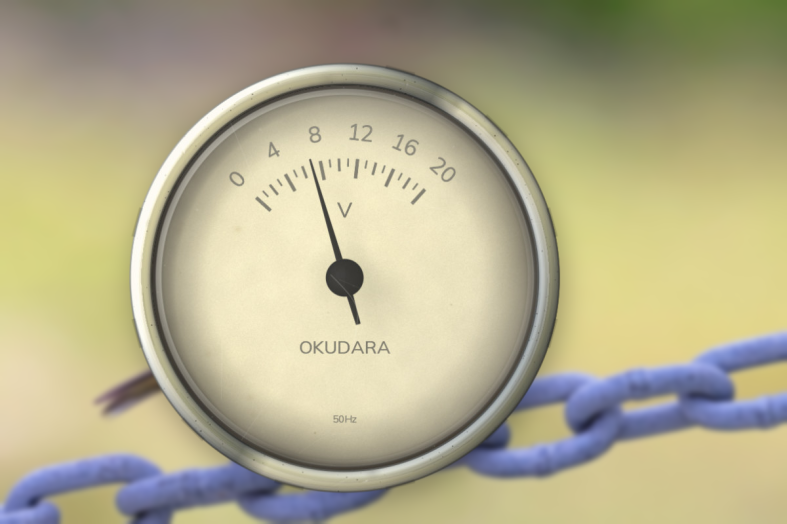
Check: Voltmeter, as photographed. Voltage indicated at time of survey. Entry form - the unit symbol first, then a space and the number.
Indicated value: V 7
